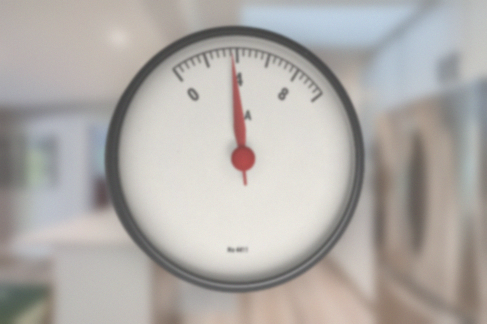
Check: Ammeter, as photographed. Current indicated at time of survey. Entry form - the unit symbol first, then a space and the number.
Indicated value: mA 3.6
